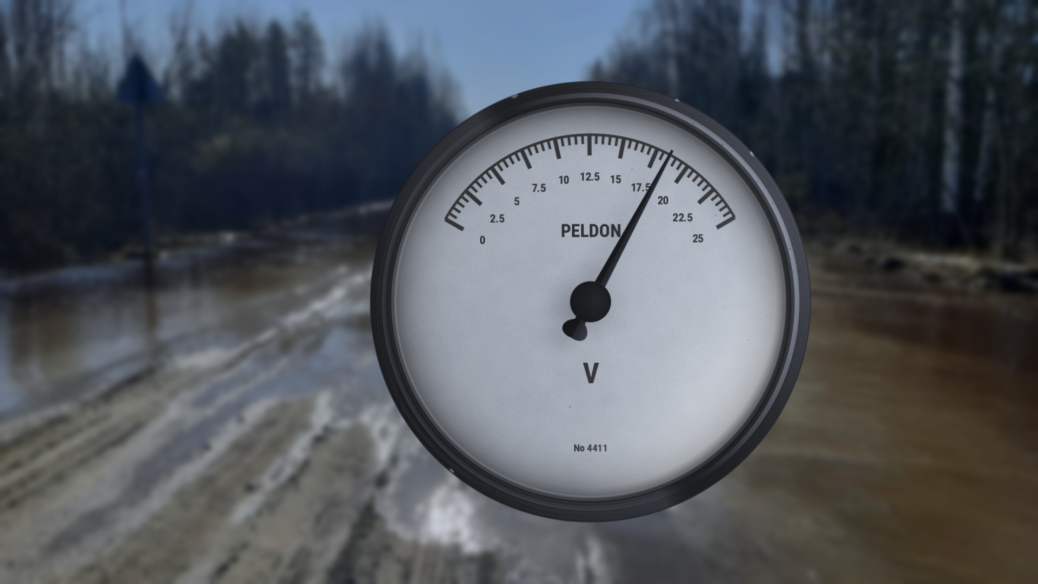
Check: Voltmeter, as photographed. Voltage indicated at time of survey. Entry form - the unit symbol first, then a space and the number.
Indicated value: V 18.5
